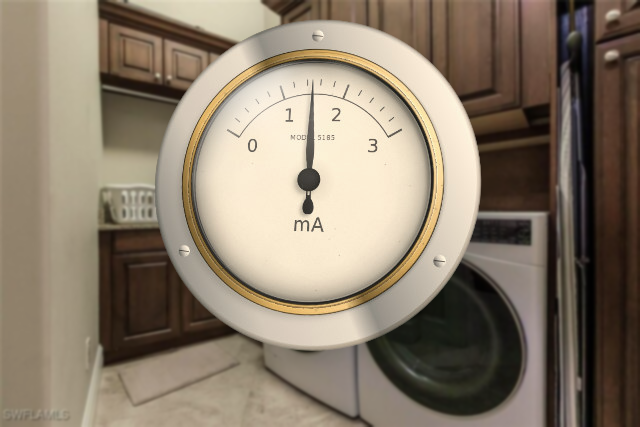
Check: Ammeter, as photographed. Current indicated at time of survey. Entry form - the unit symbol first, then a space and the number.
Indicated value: mA 1.5
